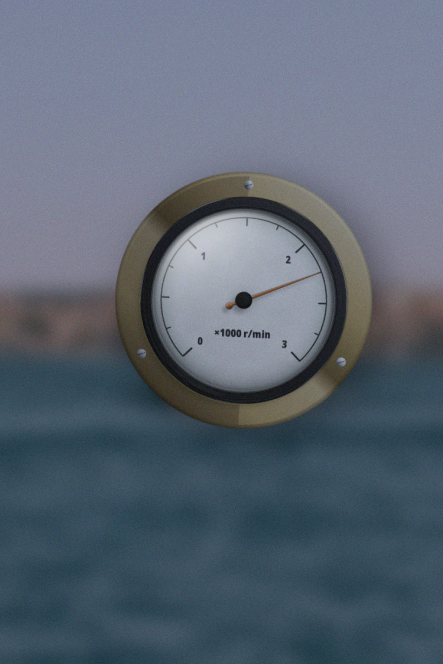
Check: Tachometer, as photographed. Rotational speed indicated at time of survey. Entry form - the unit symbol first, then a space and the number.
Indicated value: rpm 2250
